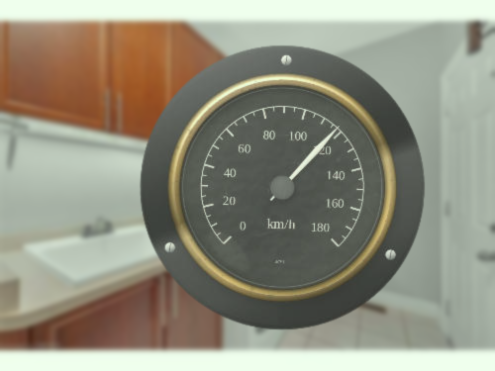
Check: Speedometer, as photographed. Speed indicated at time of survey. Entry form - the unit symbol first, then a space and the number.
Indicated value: km/h 117.5
